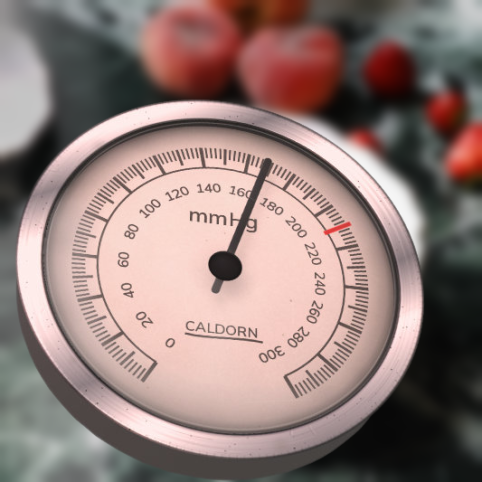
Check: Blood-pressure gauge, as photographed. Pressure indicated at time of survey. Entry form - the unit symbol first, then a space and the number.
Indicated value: mmHg 168
